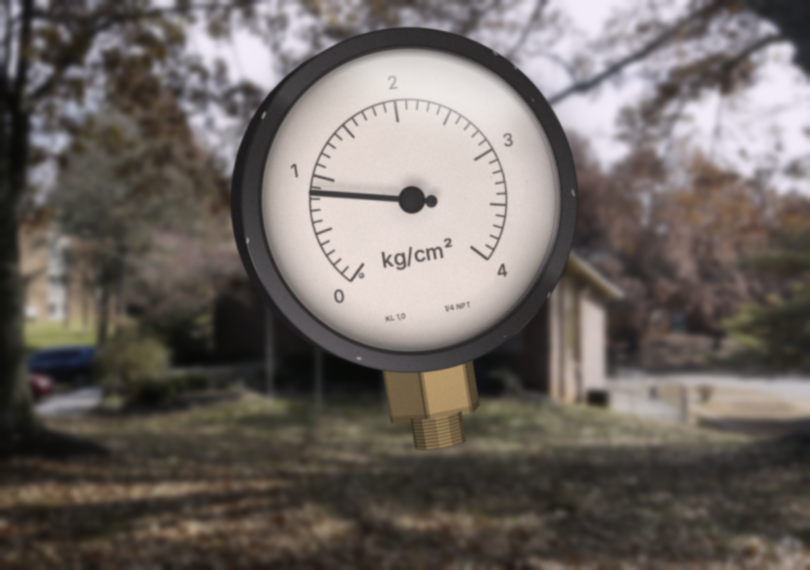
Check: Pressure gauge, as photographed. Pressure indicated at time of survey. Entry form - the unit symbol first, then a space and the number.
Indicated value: kg/cm² 0.85
